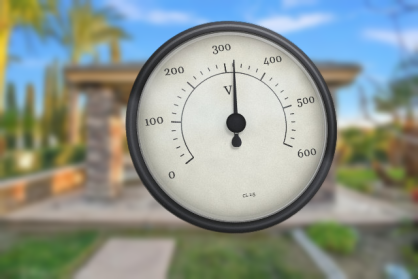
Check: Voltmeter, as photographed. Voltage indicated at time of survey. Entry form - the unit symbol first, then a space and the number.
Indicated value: V 320
